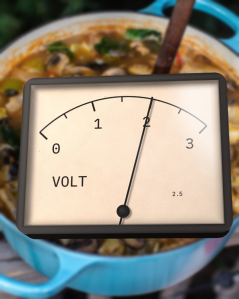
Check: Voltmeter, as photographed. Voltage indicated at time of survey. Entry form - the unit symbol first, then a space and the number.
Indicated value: V 2
